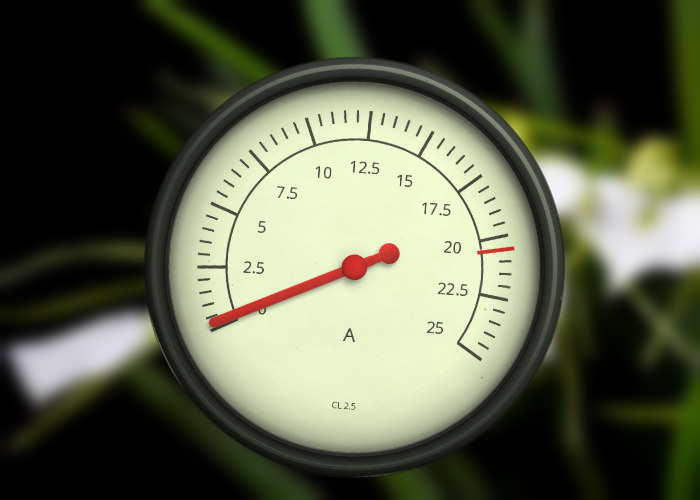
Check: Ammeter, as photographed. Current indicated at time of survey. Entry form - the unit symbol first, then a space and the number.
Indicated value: A 0.25
